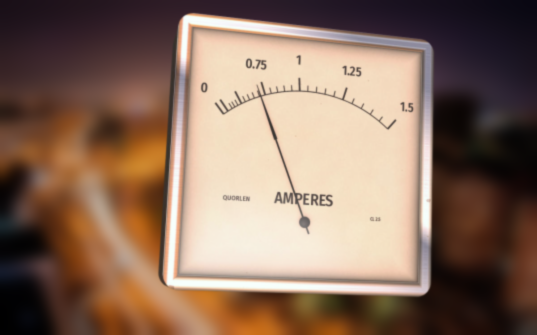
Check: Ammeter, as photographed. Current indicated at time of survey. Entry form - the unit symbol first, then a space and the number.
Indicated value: A 0.7
